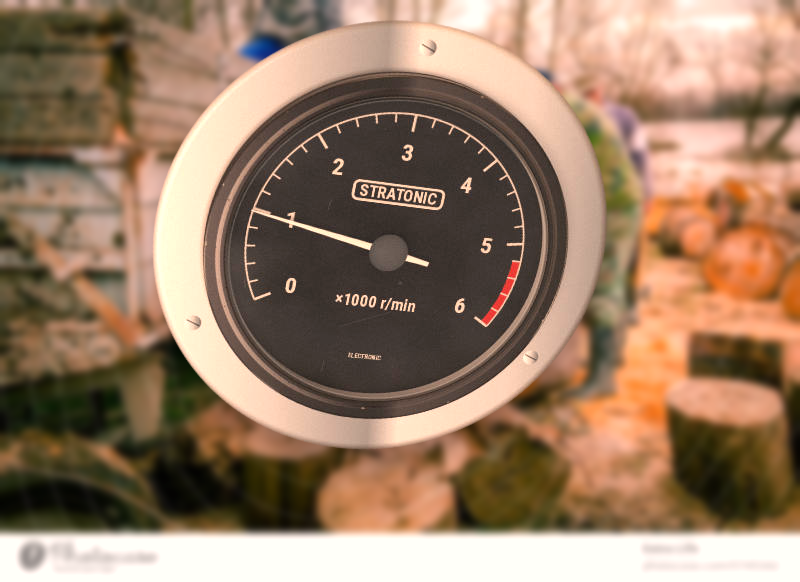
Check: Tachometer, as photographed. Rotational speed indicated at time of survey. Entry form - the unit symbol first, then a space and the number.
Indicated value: rpm 1000
